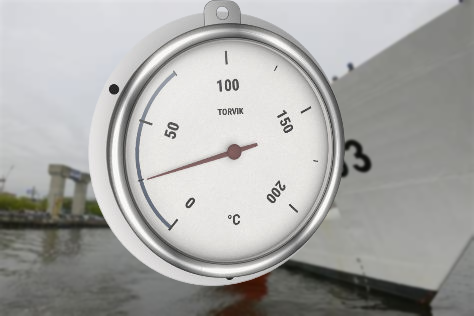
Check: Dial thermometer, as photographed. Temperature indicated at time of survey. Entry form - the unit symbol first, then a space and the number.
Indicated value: °C 25
